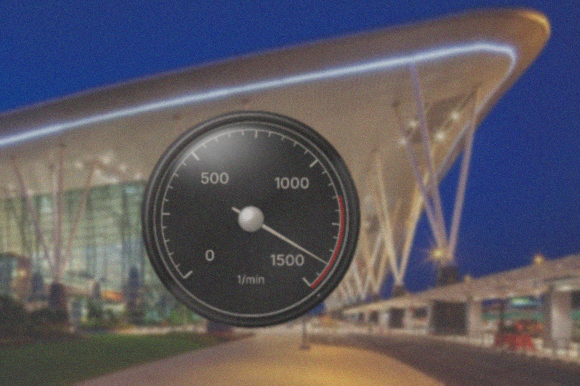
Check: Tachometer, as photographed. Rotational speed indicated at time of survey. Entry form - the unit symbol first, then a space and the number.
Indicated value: rpm 1400
